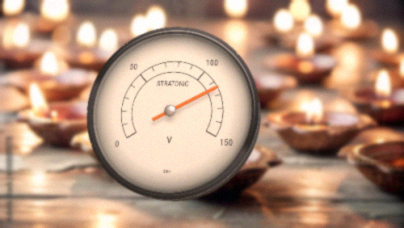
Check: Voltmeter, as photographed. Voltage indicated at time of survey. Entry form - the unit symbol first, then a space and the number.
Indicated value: V 115
